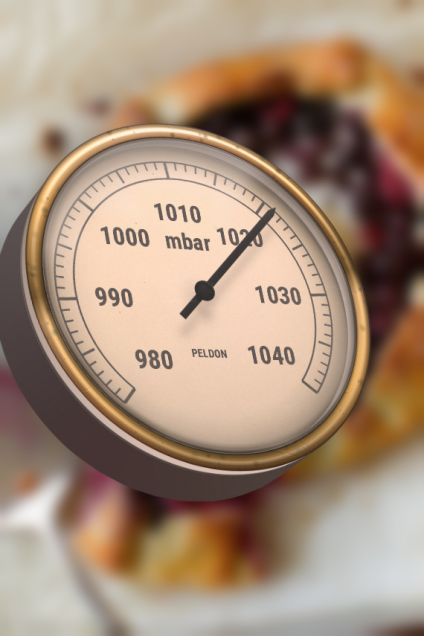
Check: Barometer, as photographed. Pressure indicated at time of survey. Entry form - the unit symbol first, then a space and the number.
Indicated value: mbar 1021
